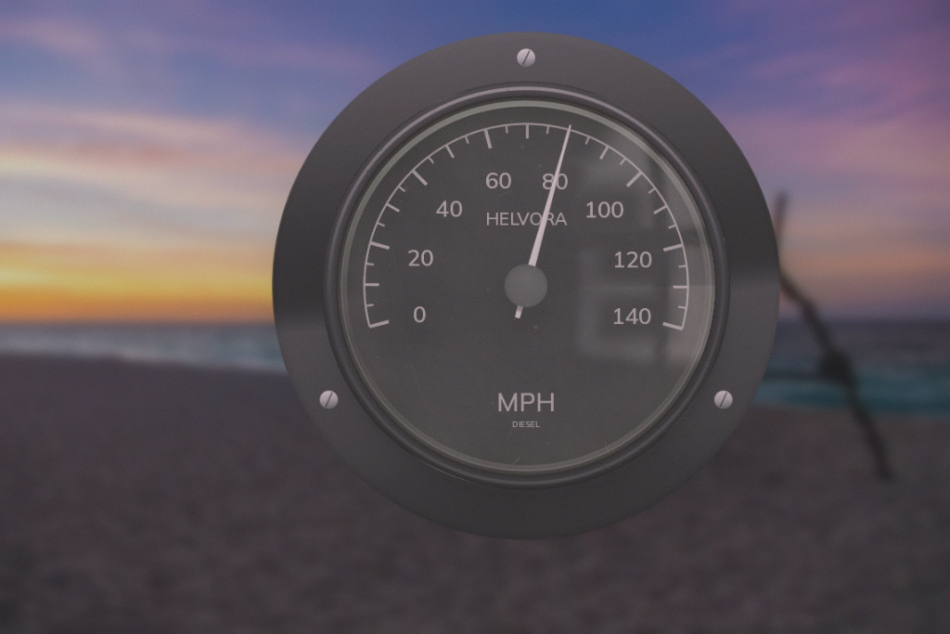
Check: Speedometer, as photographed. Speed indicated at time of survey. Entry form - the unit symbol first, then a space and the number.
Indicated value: mph 80
